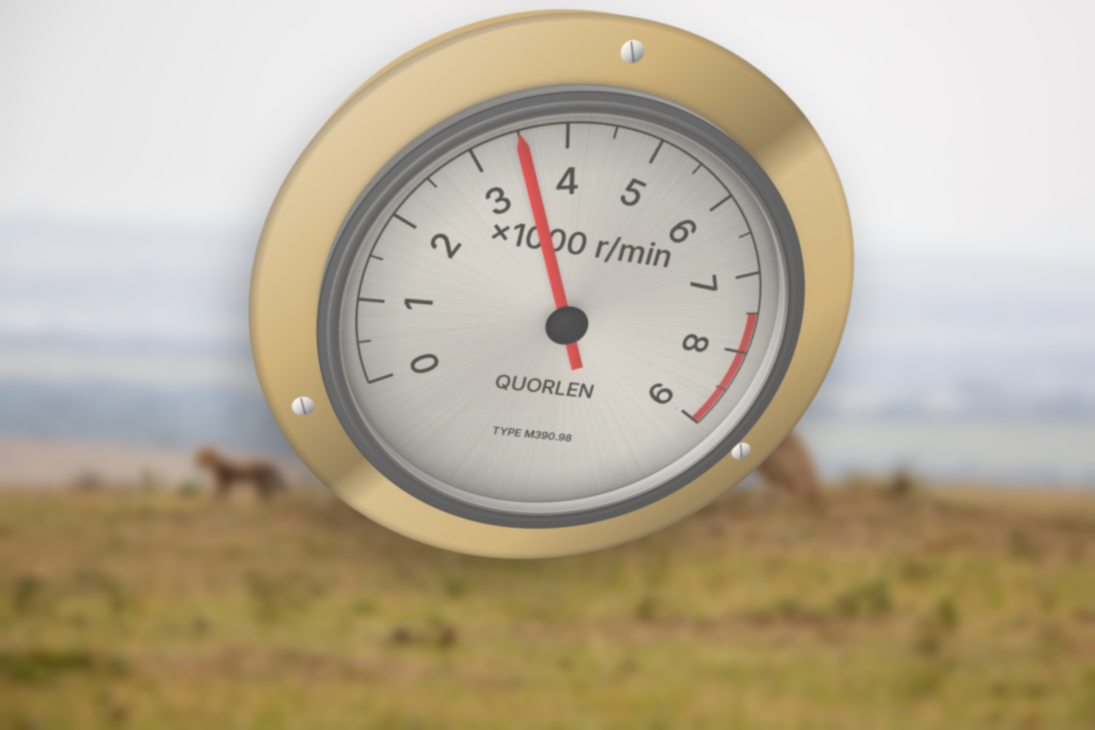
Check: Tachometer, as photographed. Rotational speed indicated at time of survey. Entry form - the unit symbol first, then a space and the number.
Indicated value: rpm 3500
